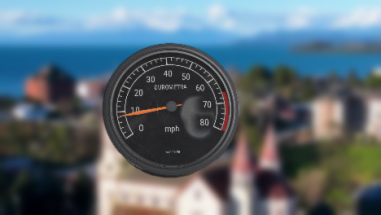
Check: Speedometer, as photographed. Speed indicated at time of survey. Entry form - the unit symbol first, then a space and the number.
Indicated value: mph 8
